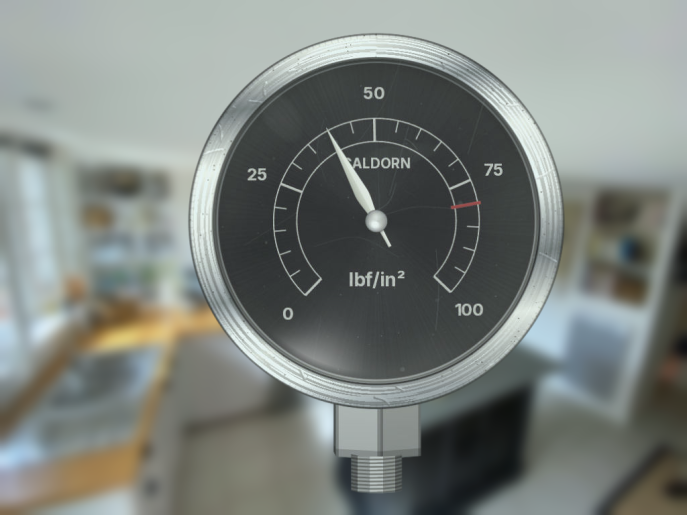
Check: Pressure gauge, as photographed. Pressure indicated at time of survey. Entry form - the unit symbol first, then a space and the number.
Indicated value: psi 40
